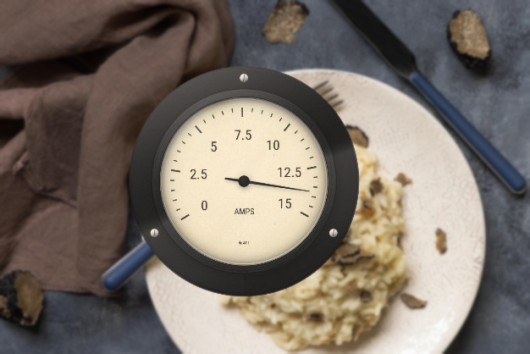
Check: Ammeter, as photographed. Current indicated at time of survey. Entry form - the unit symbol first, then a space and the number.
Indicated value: A 13.75
